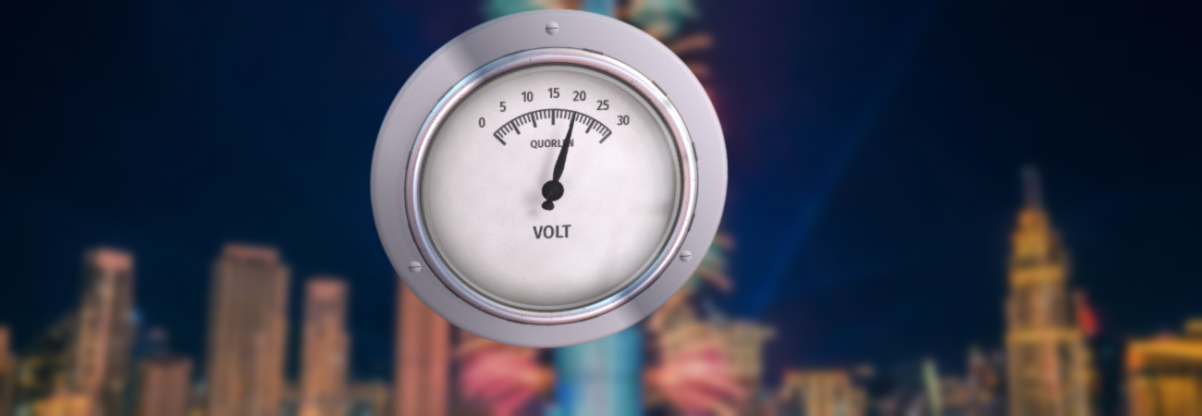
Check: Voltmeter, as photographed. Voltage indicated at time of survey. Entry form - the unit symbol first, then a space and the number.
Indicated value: V 20
